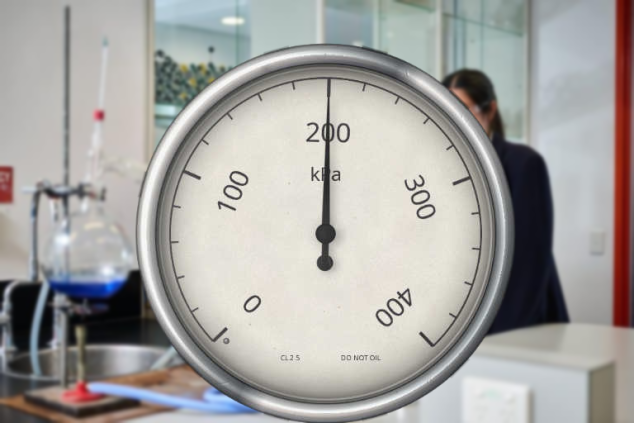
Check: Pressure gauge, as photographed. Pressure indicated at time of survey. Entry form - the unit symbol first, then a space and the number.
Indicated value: kPa 200
